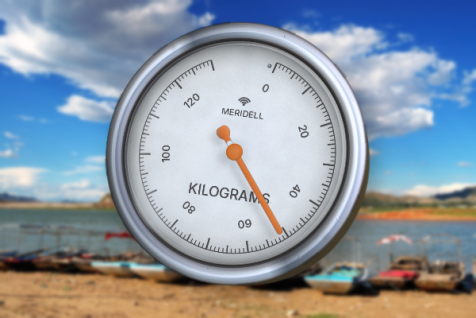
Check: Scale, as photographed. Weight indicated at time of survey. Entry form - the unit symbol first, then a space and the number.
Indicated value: kg 51
